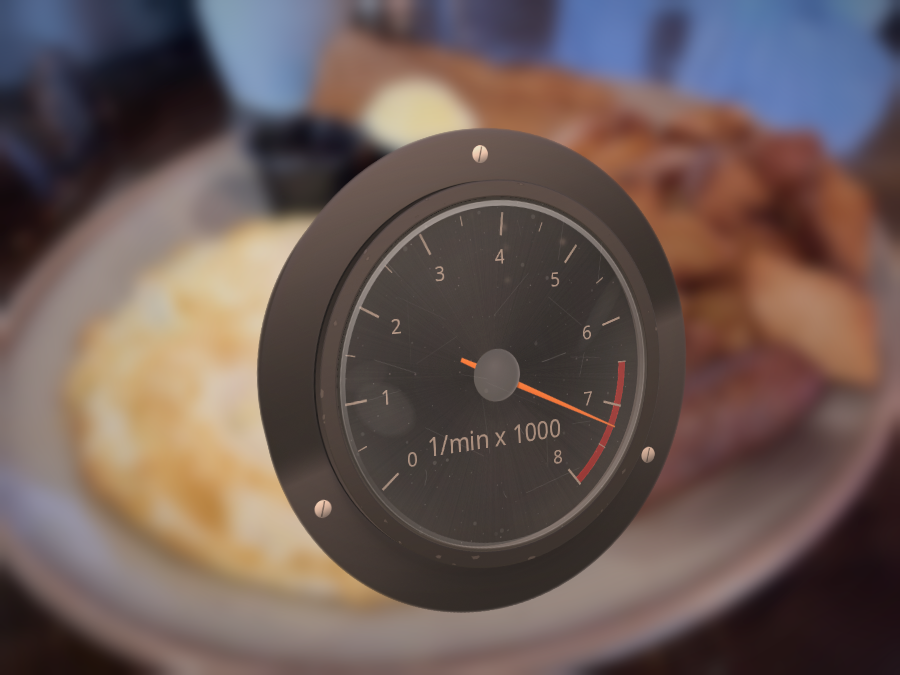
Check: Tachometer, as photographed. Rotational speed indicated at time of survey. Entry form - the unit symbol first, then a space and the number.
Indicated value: rpm 7250
